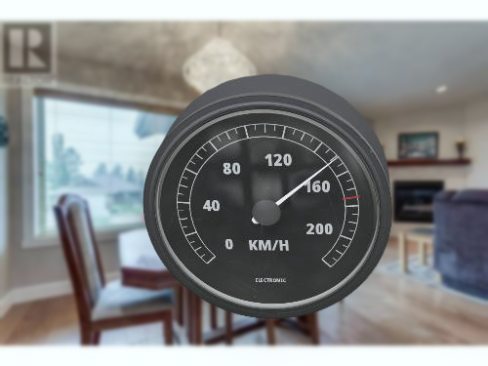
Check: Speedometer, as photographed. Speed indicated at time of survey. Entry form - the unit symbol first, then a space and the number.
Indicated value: km/h 150
